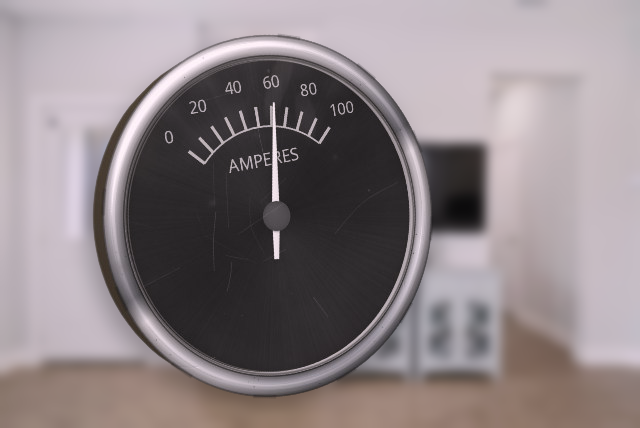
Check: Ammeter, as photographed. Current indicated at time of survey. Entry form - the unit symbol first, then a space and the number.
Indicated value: A 60
